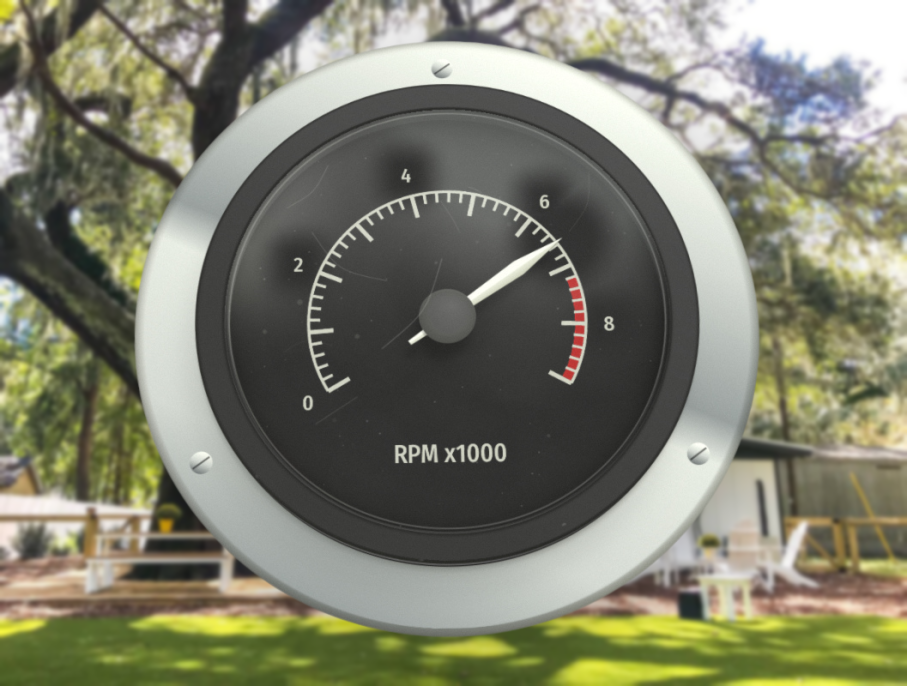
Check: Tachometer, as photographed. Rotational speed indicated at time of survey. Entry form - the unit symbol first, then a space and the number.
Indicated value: rpm 6600
